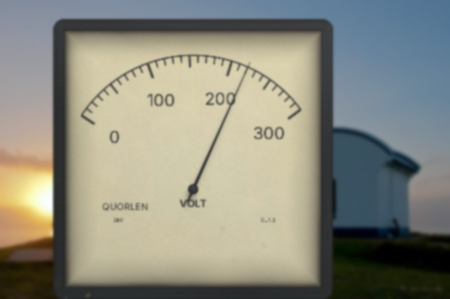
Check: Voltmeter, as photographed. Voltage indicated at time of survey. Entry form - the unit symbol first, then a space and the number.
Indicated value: V 220
